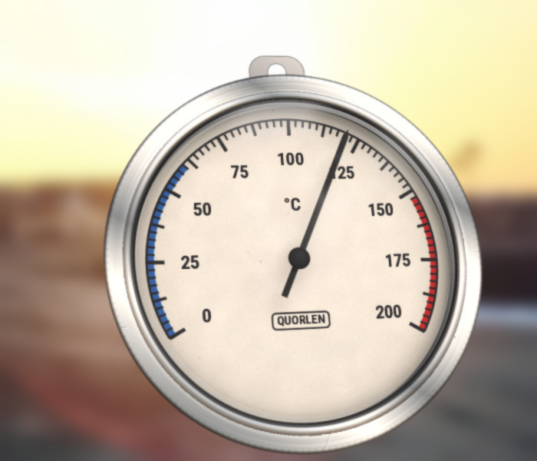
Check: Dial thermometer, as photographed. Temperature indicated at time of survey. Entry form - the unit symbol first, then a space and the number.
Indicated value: °C 120
